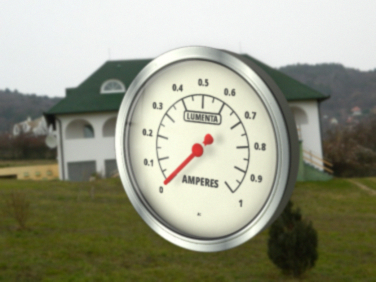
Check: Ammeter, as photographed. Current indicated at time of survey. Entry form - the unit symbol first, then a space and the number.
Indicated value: A 0
